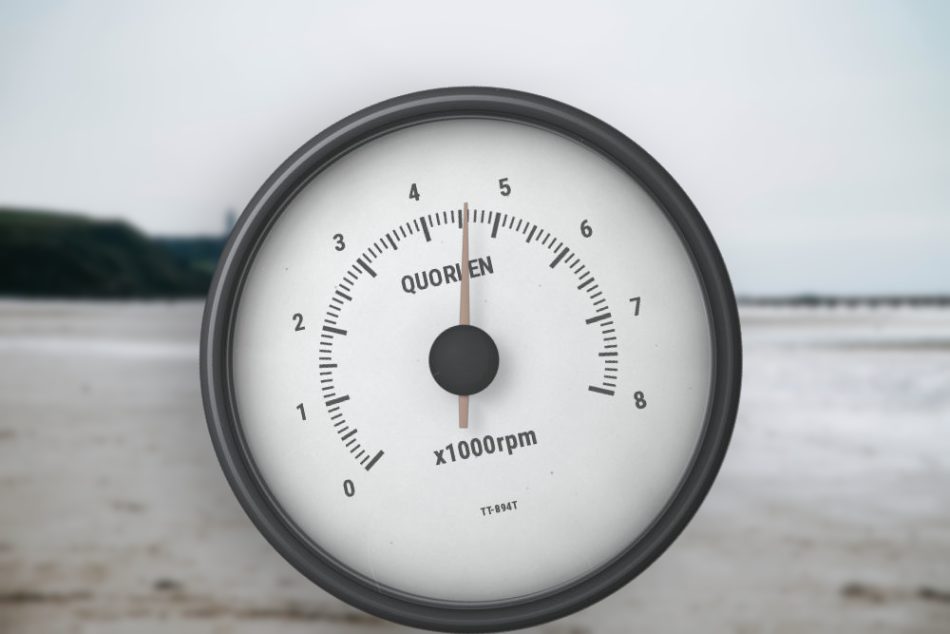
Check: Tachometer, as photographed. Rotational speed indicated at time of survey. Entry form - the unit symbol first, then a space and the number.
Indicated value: rpm 4600
